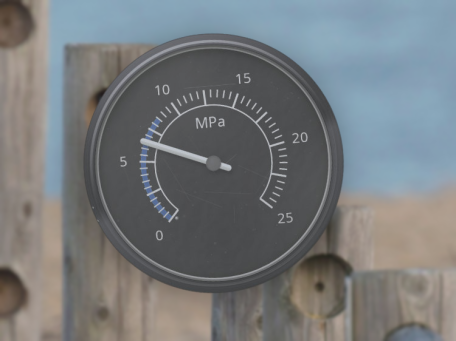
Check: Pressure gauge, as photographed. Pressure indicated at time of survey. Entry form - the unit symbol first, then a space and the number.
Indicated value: MPa 6.5
